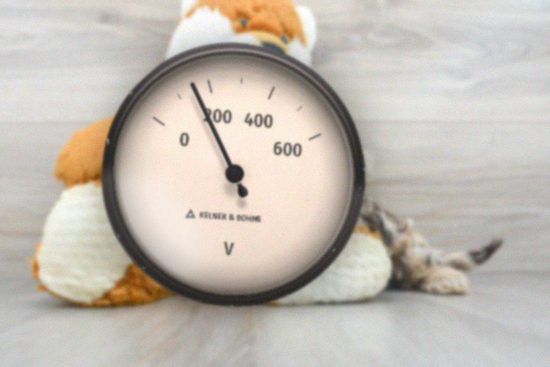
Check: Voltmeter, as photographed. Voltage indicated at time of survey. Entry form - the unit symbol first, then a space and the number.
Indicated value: V 150
